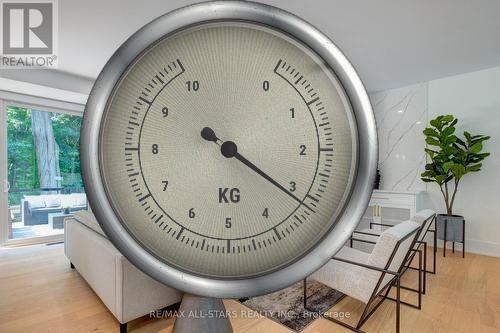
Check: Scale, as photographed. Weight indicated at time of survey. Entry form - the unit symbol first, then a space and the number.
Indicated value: kg 3.2
